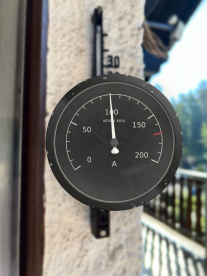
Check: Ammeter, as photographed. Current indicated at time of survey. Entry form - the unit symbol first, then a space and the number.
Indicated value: A 100
